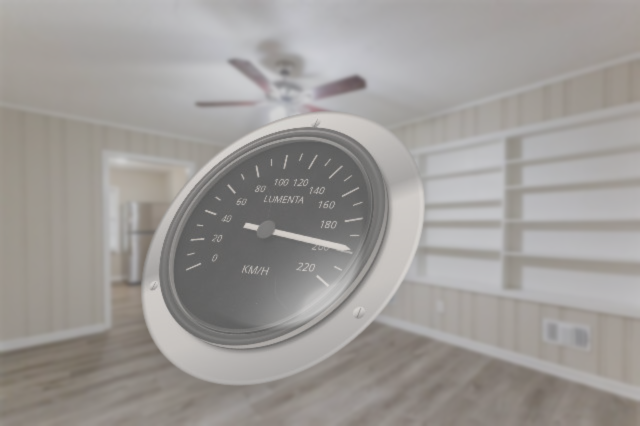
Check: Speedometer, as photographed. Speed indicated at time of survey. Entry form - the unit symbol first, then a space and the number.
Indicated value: km/h 200
